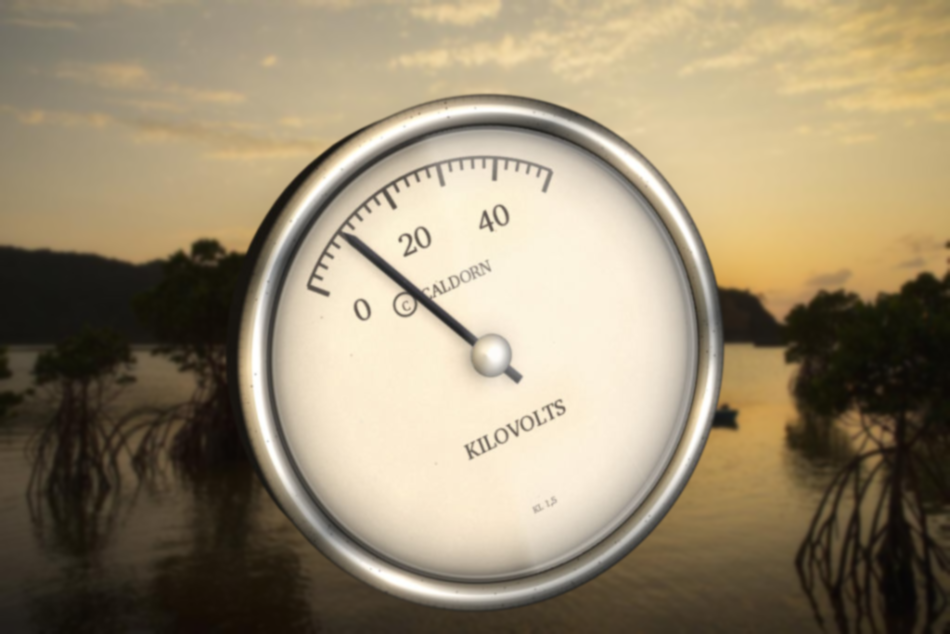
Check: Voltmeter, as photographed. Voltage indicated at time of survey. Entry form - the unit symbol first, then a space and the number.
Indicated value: kV 10
